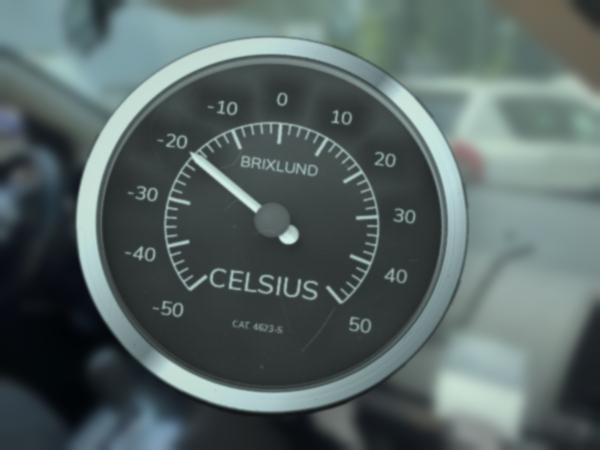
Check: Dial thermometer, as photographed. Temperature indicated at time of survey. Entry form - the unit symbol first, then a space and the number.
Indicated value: °C -20
